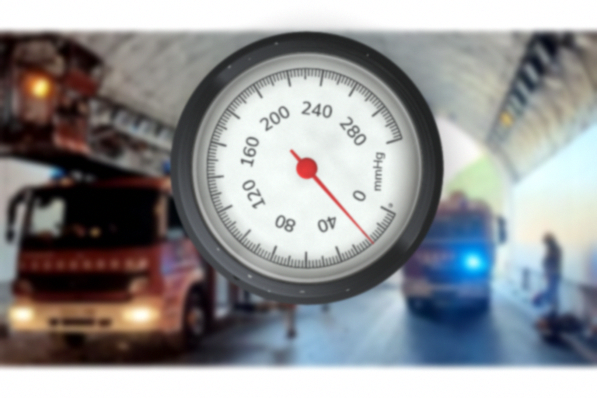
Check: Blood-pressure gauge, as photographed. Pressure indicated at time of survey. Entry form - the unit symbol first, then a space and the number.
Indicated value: mmHg 20
